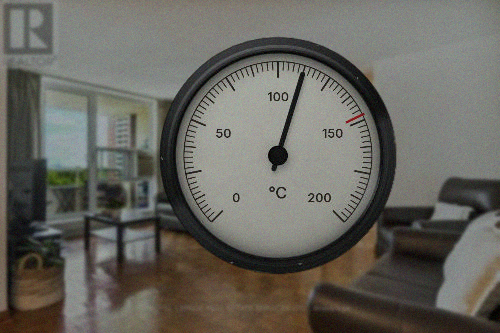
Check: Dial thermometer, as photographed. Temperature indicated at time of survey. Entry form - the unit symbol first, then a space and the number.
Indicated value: °C 112.5
